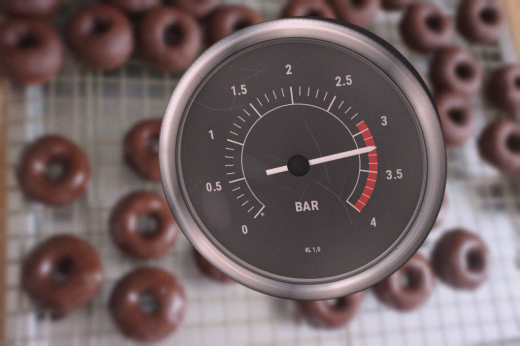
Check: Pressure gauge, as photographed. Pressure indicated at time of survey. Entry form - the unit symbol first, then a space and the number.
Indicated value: bar 3.2
